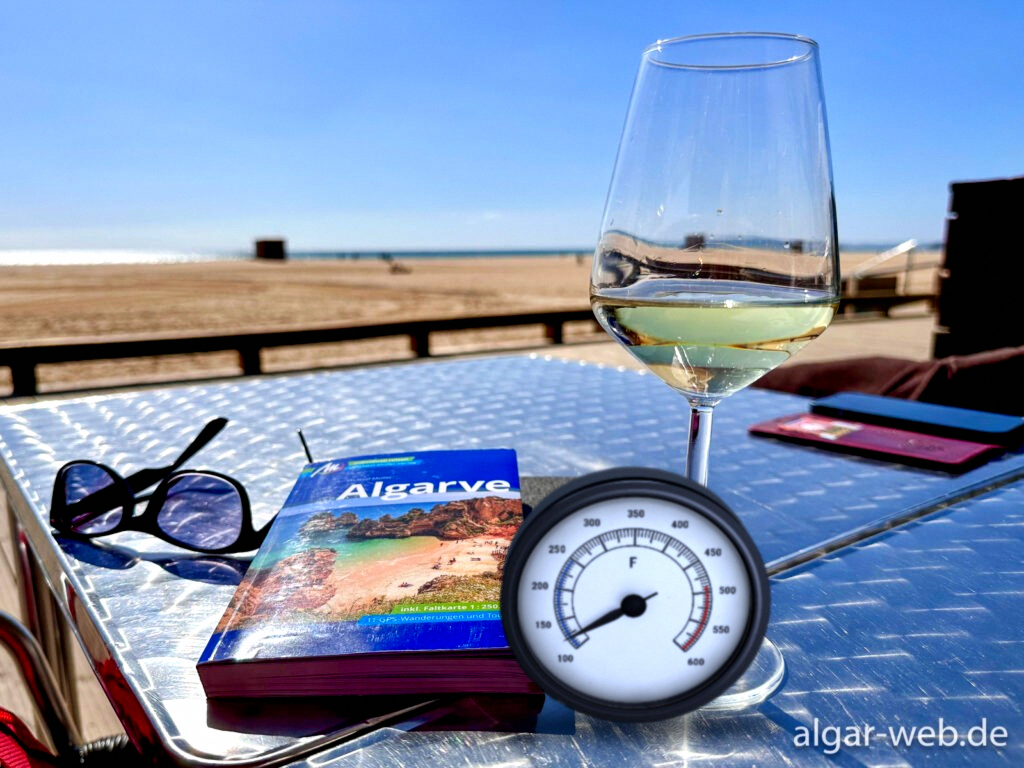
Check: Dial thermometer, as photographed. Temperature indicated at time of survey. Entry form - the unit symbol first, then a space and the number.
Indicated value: °F 125
